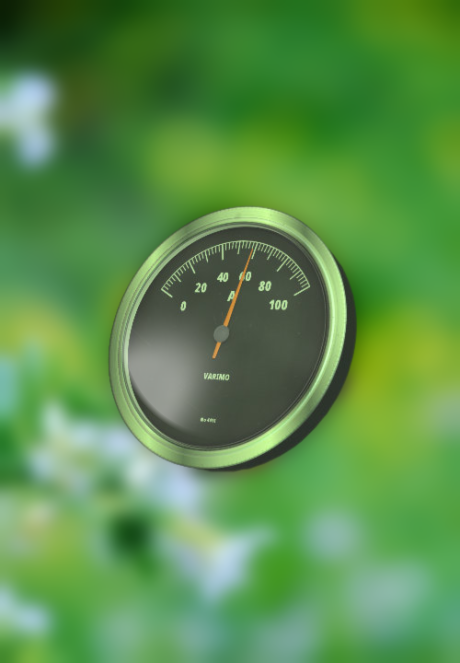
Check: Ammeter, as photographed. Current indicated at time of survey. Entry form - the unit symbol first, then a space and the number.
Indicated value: A 60
